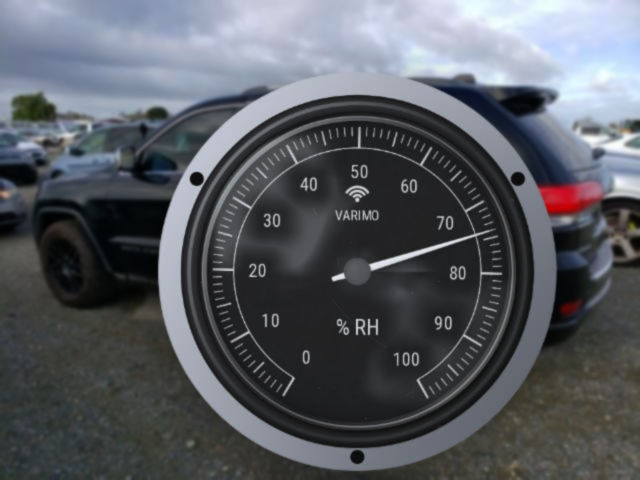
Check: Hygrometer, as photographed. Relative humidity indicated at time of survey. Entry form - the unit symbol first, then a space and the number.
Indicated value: % 74
